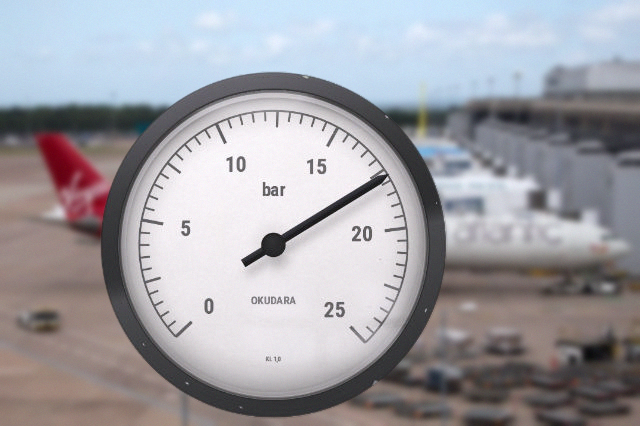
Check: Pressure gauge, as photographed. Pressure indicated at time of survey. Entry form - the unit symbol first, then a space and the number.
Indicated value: bar 17.75
